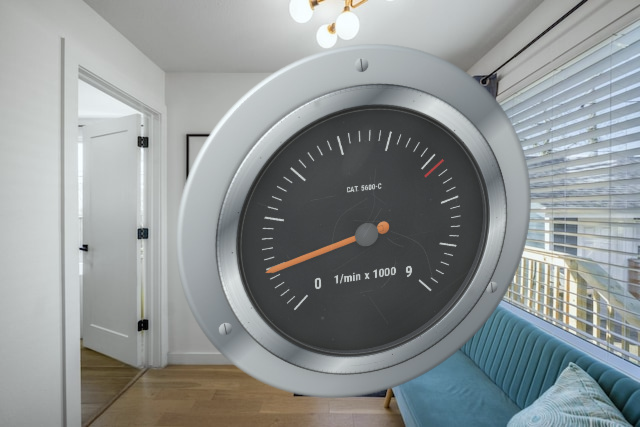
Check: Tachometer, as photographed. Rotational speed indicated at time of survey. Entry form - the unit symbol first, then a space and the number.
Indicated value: rpm 1000
